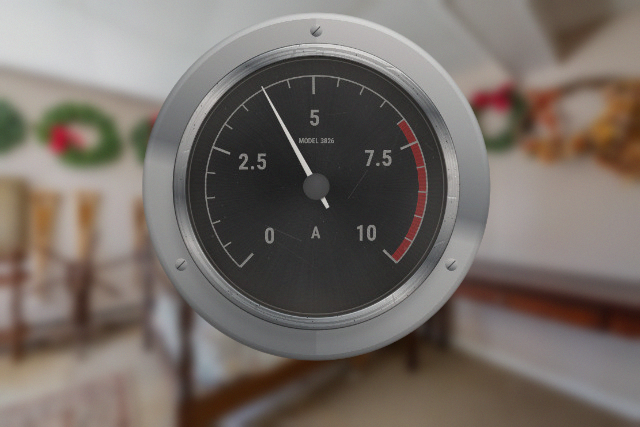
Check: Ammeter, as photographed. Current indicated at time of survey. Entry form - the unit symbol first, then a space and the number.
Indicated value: A 4
